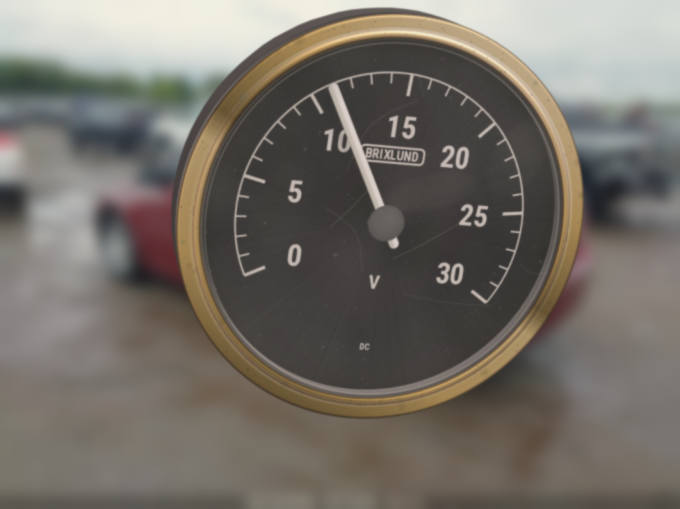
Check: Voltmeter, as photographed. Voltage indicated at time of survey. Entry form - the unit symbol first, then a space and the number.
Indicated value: V 11
